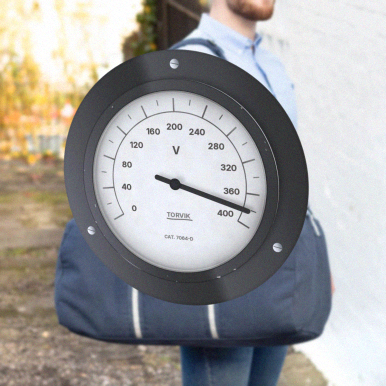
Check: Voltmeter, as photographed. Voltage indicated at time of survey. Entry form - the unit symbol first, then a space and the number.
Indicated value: V 380
